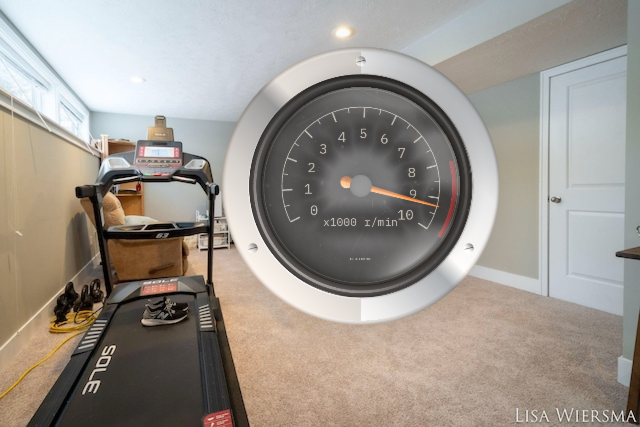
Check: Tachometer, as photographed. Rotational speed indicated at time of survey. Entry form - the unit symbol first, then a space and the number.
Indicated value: rpm 9250
